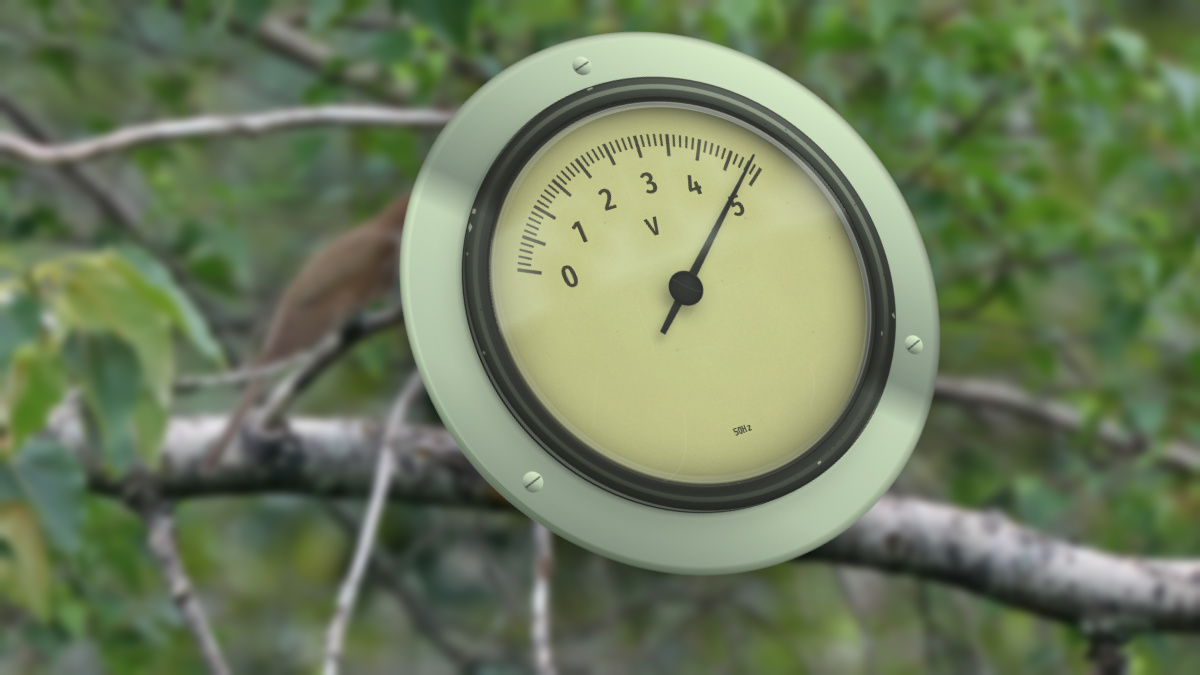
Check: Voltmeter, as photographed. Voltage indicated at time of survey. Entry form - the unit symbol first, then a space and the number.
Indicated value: V 4.8
